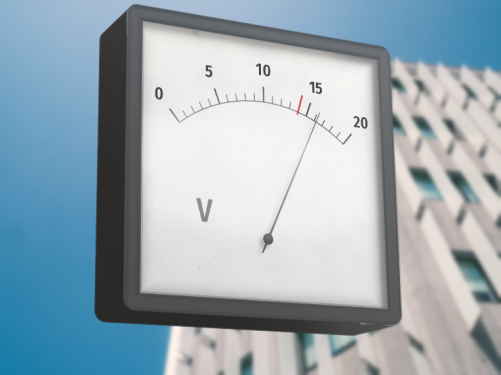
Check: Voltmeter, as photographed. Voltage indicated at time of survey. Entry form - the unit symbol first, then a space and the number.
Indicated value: V 16
